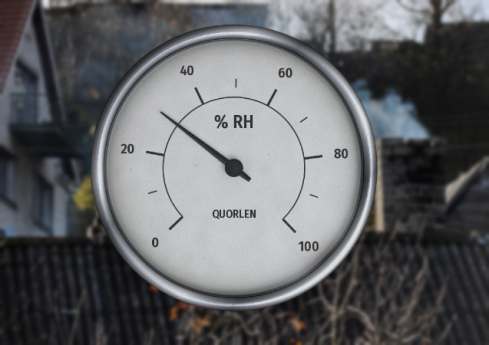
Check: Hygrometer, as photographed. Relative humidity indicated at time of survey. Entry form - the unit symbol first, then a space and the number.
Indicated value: % 30
